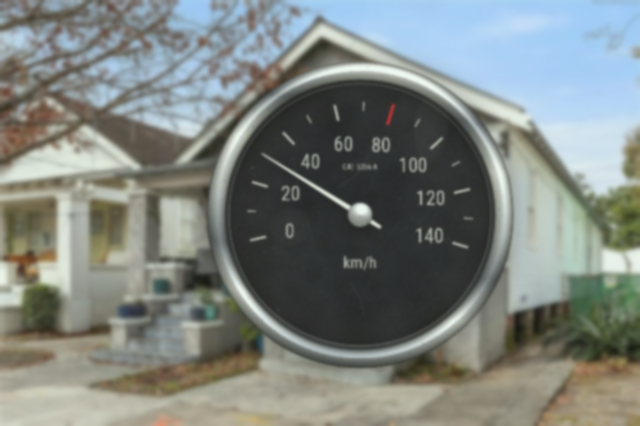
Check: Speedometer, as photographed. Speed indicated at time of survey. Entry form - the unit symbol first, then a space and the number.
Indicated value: km/h 30
